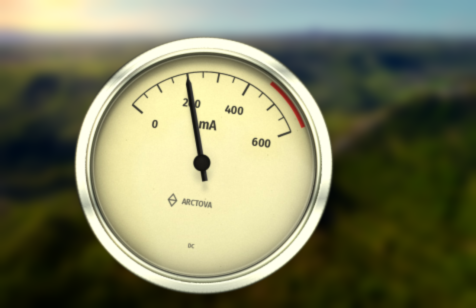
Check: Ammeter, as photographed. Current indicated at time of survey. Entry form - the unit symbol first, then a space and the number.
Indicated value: mA 200
